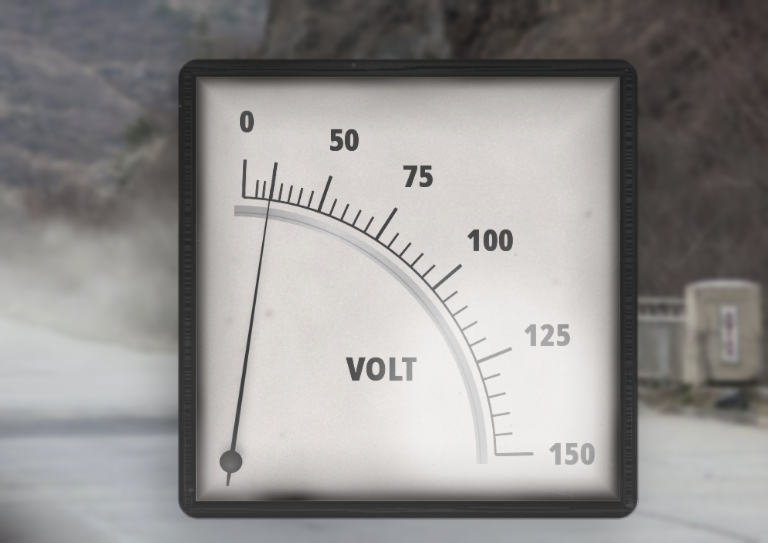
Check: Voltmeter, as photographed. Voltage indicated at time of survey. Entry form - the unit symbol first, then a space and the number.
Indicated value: V 25
